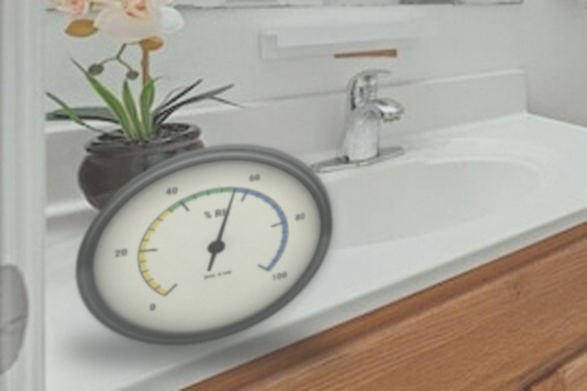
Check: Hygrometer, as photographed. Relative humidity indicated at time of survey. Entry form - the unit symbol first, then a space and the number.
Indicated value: % 56
